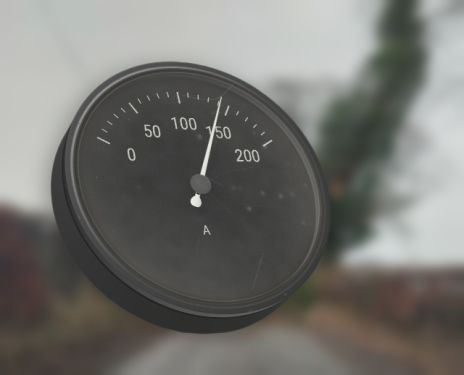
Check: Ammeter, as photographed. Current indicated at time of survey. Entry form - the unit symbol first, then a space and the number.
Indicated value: A 140
